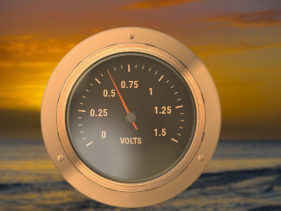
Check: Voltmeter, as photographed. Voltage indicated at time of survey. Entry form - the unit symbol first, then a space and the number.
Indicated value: V 0.6
